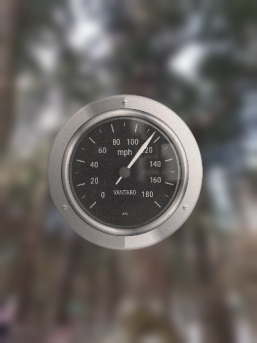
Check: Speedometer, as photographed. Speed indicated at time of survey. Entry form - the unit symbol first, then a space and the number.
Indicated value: mph 115
